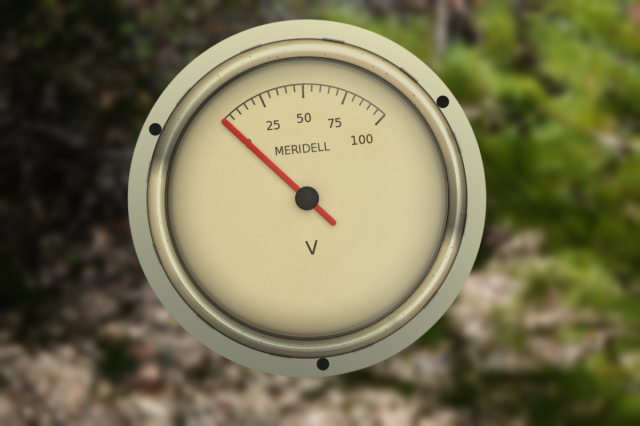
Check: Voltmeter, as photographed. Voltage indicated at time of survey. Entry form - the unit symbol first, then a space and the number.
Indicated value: V 0
